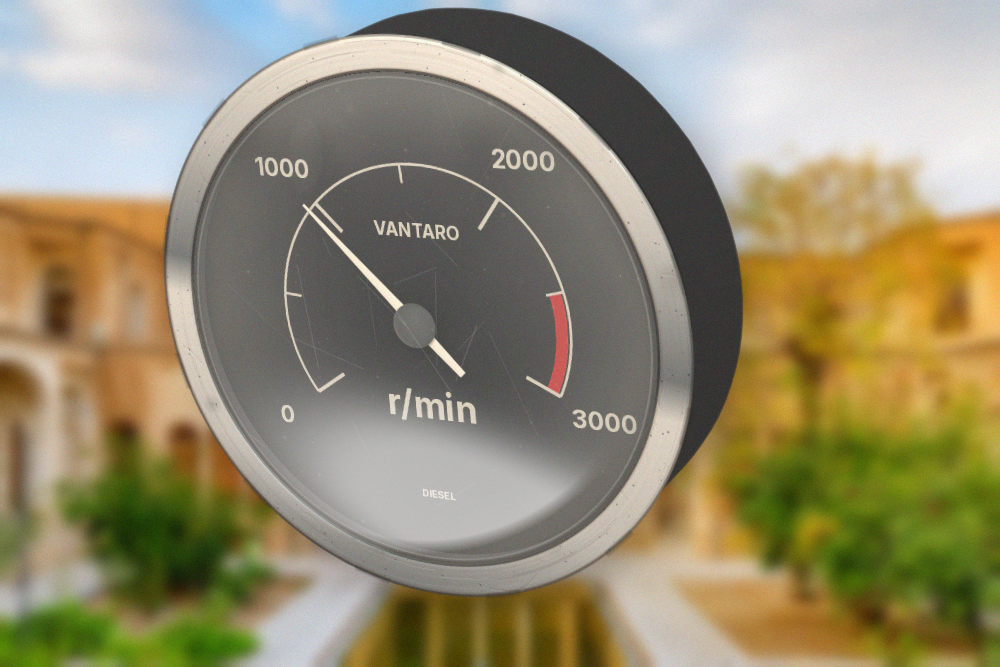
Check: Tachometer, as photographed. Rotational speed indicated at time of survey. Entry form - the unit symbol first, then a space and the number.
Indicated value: rpm 1000
